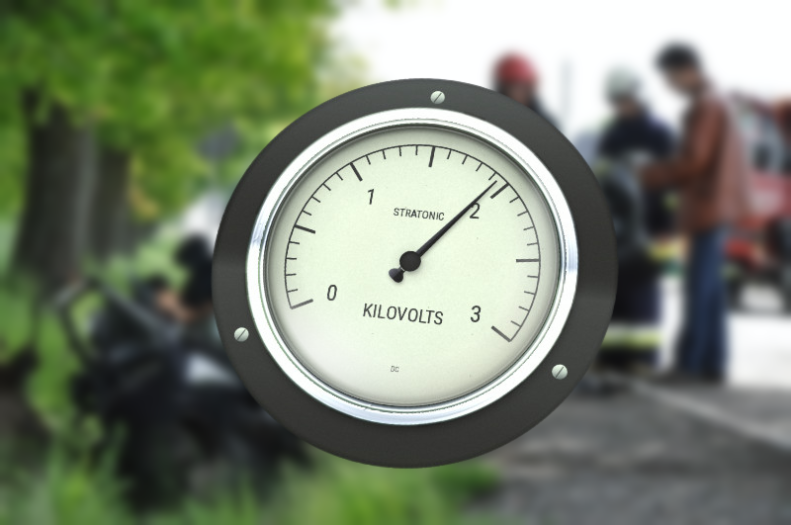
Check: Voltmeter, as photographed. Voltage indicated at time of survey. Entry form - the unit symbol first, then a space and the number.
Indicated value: kV 1.95
